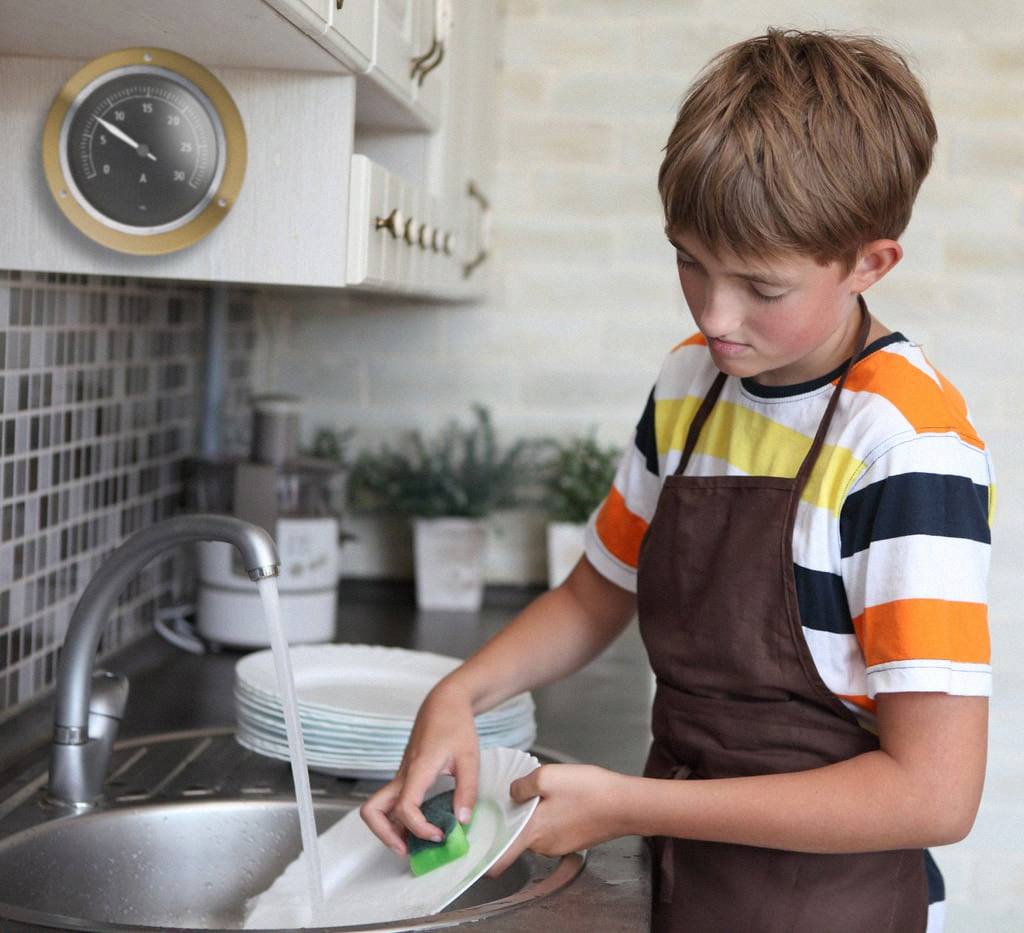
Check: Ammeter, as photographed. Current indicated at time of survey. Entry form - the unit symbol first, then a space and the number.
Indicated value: A 7.5
